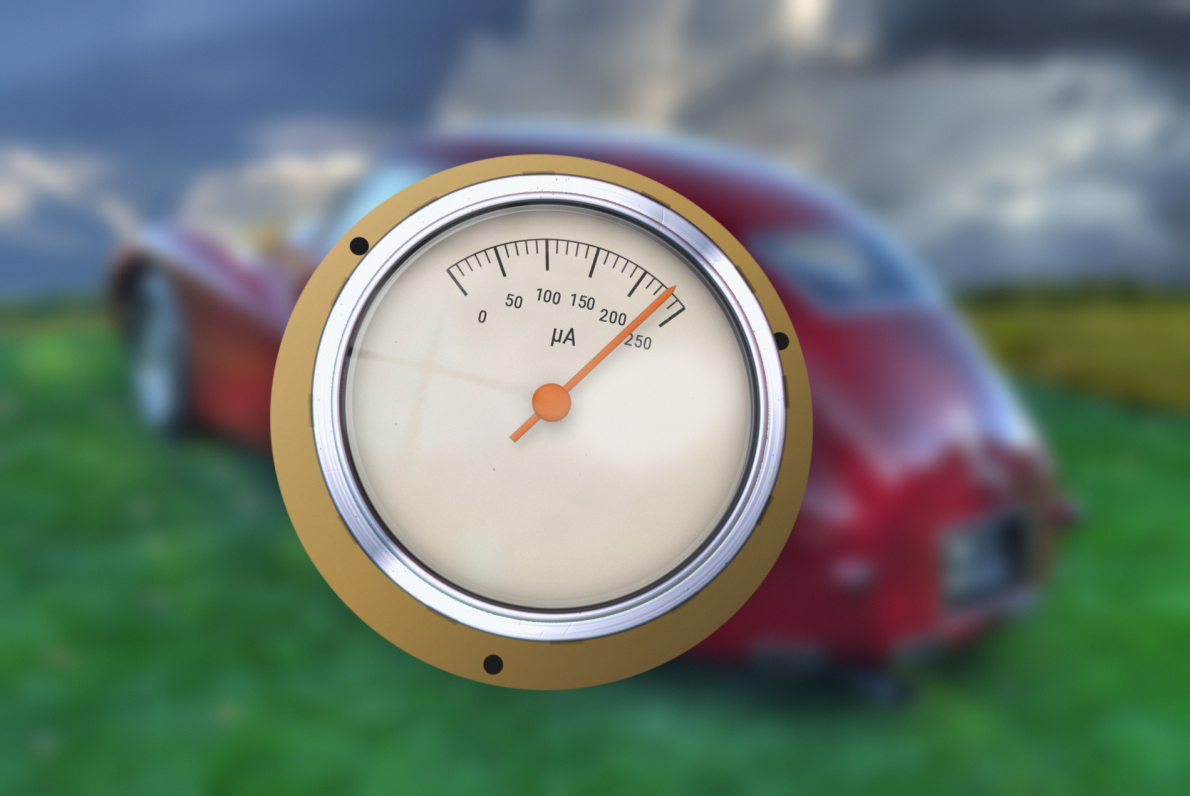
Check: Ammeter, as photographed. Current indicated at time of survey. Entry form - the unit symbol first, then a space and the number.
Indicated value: µA 230
